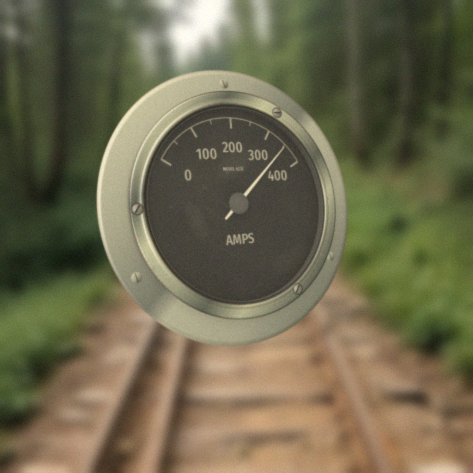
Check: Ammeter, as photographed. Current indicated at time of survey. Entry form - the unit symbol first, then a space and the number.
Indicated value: A 350
